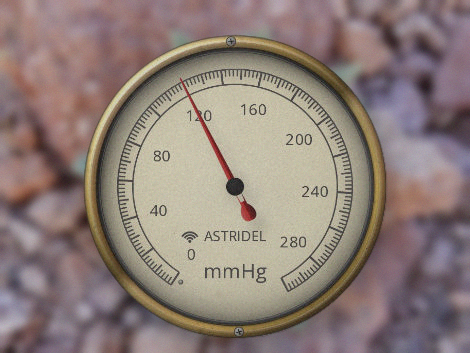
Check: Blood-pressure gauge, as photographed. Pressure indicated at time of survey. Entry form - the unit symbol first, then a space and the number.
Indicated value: mmHg 120
